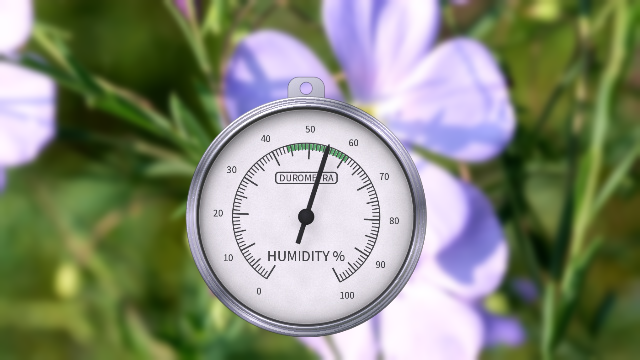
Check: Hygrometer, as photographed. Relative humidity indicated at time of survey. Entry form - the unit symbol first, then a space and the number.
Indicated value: % 55
